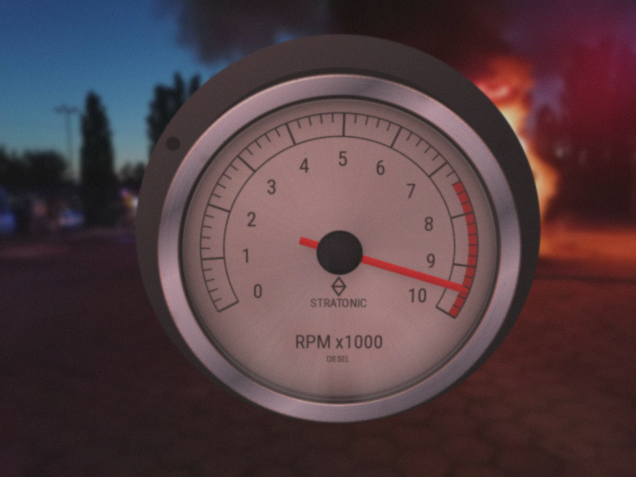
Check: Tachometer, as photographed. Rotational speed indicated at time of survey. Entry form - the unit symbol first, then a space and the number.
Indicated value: rpm 9400
